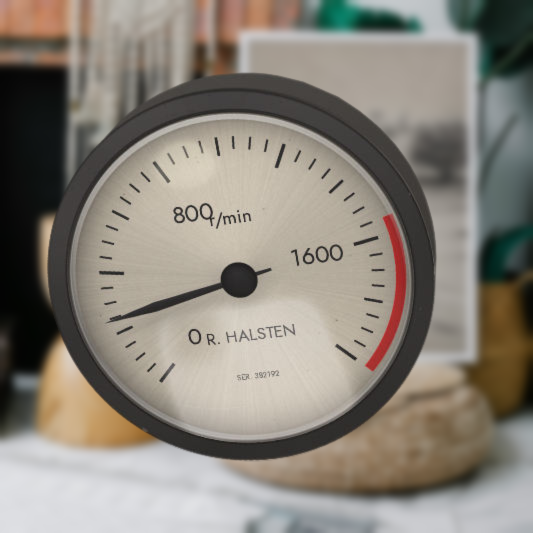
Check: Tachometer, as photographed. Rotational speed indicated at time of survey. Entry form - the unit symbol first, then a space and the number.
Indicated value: rpm 250
